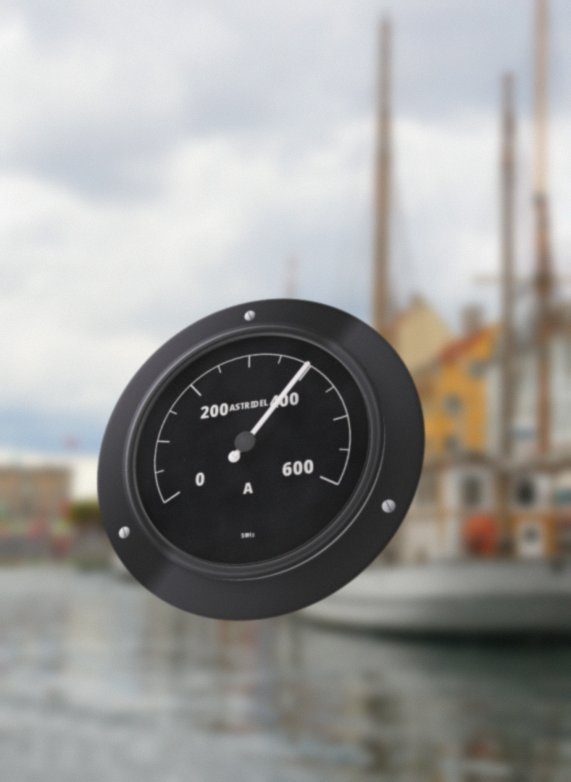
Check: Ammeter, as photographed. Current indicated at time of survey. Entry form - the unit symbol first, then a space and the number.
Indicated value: A 400
